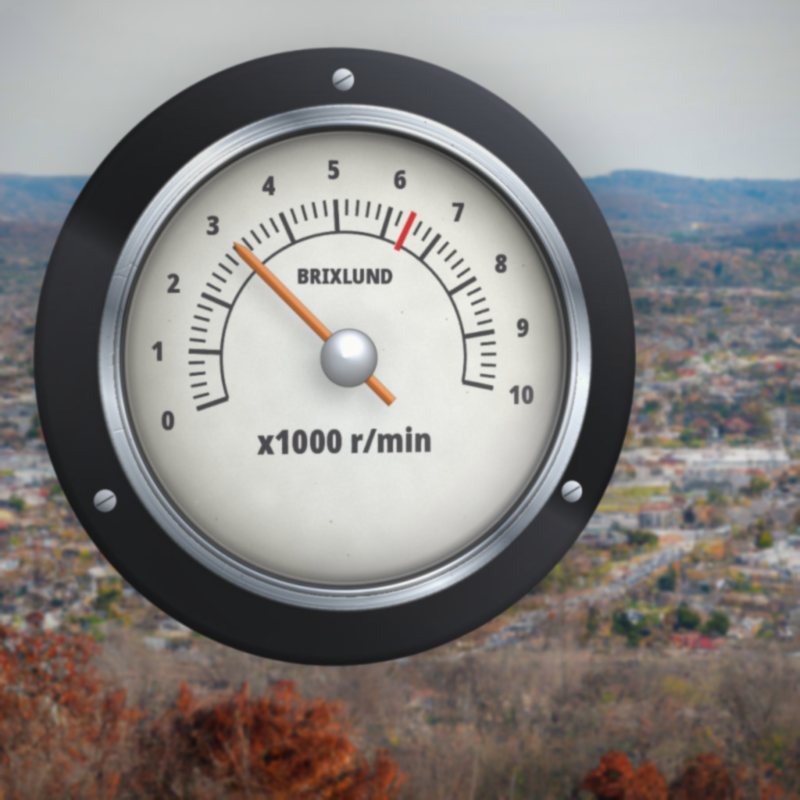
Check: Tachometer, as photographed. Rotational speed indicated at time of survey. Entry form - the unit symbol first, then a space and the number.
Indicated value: rpm 3000
